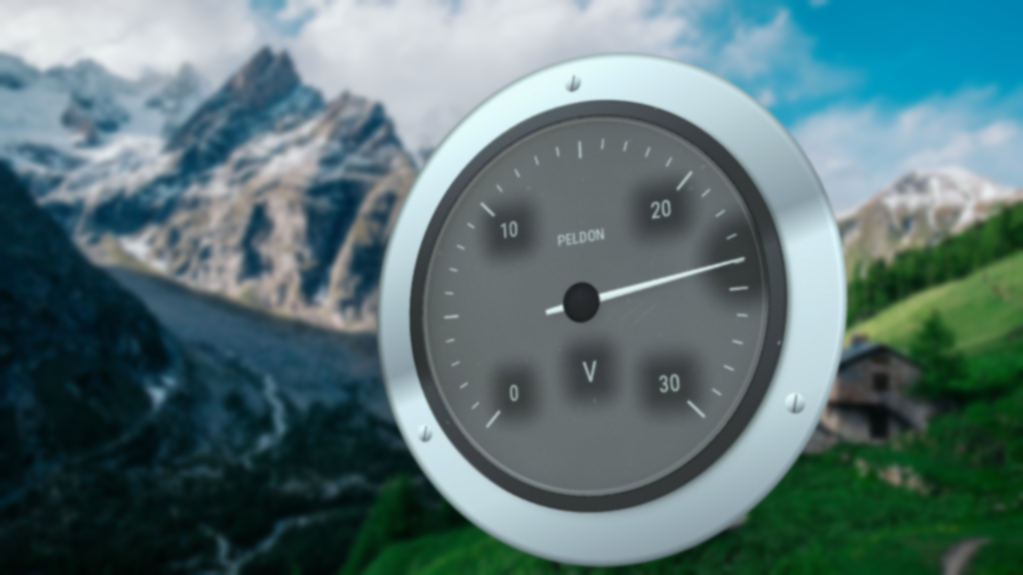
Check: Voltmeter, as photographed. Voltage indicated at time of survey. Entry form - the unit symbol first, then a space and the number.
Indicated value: V 24
